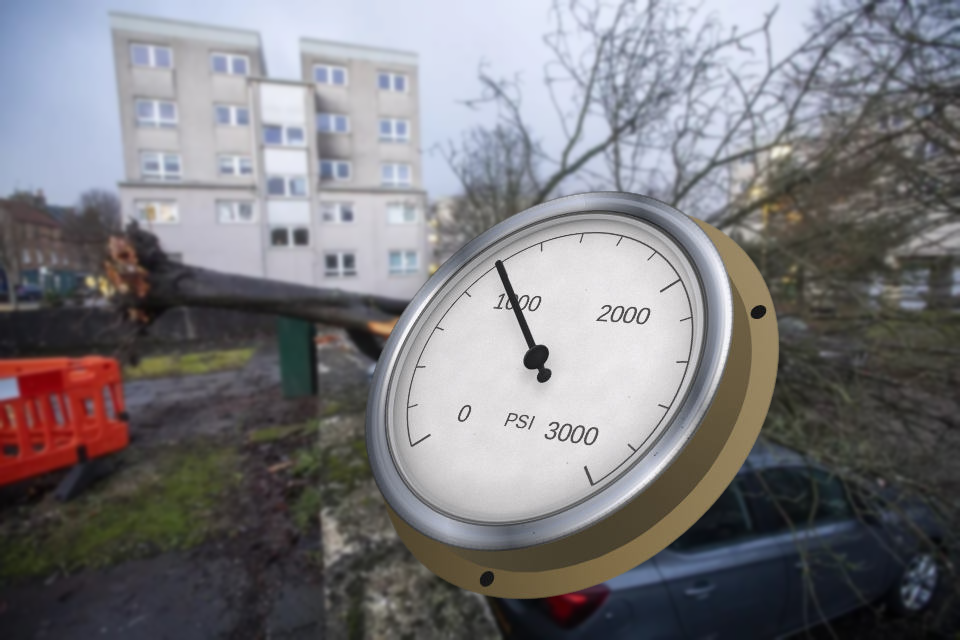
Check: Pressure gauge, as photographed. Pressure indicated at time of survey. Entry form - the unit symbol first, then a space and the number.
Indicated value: psi 1000
